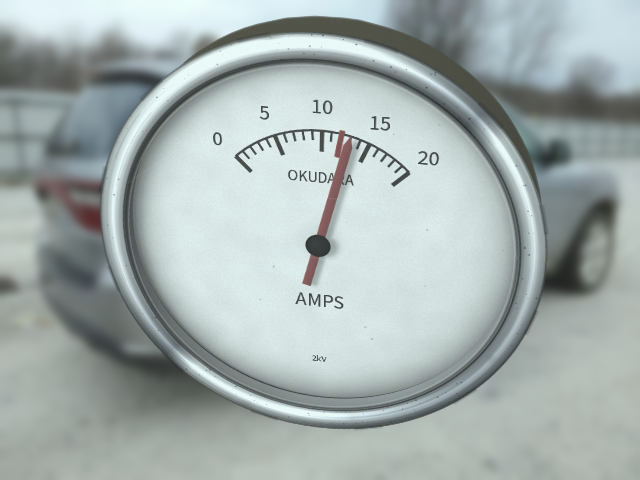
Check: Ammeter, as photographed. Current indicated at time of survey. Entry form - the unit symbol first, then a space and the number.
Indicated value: A 13
